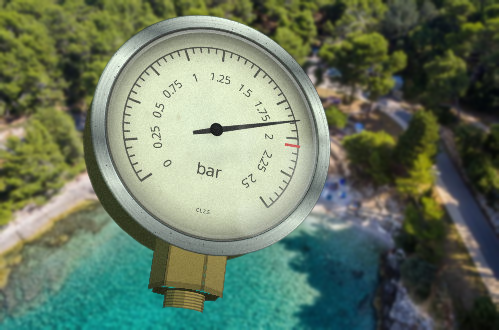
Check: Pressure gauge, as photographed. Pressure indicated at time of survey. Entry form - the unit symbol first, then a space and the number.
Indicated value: bar 1.9
